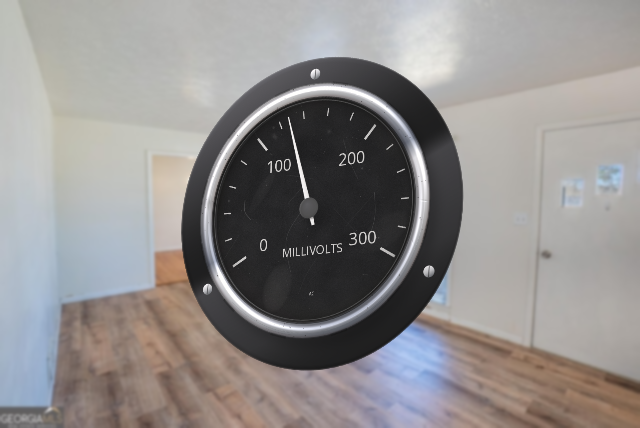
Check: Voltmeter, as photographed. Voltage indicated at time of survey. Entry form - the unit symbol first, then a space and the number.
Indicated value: mV 130
